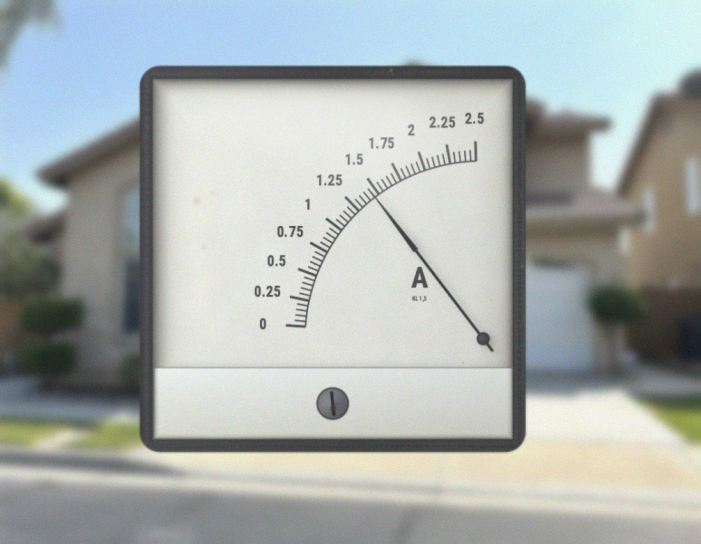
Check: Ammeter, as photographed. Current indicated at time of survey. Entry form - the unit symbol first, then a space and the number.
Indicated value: A 1.45
